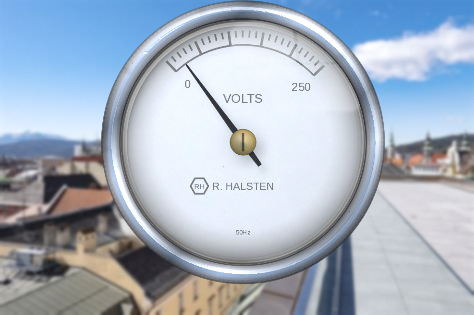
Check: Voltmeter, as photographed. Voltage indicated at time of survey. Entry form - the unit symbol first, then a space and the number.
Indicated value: V 20
